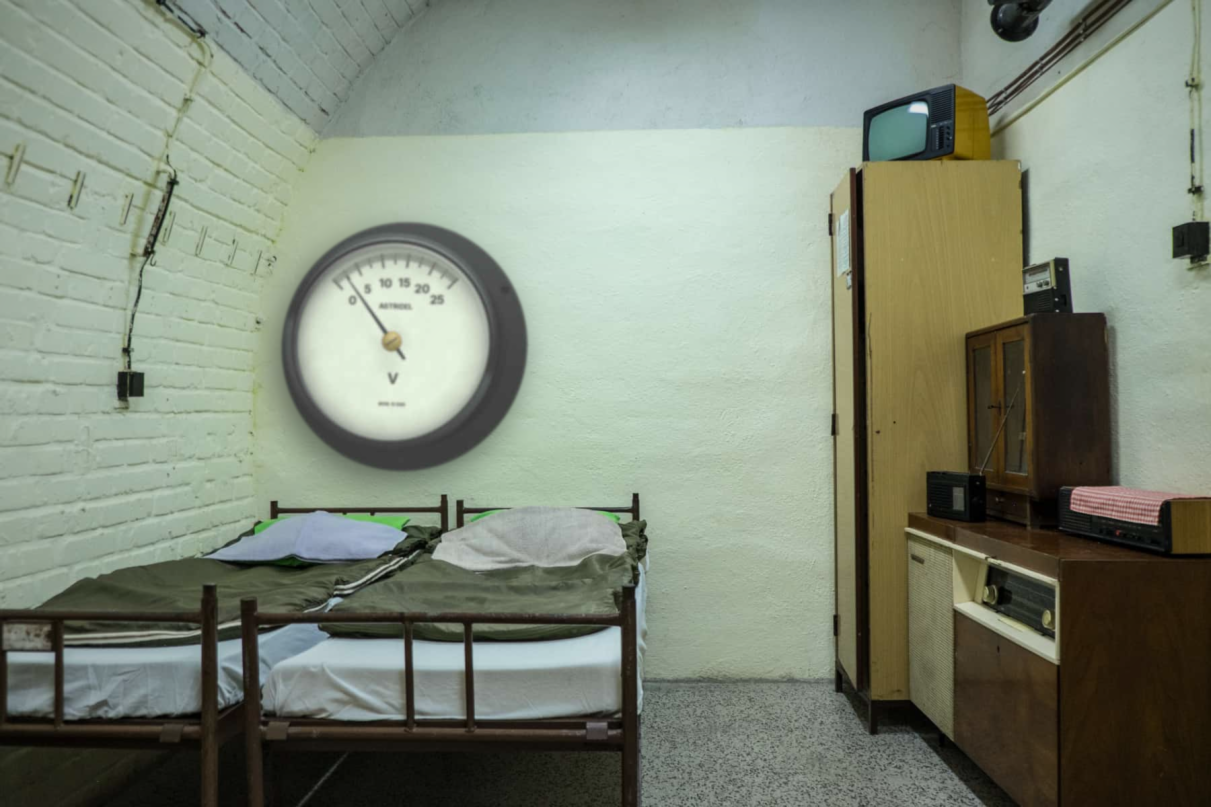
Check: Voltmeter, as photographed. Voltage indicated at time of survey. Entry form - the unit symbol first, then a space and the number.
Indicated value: V 2.5
